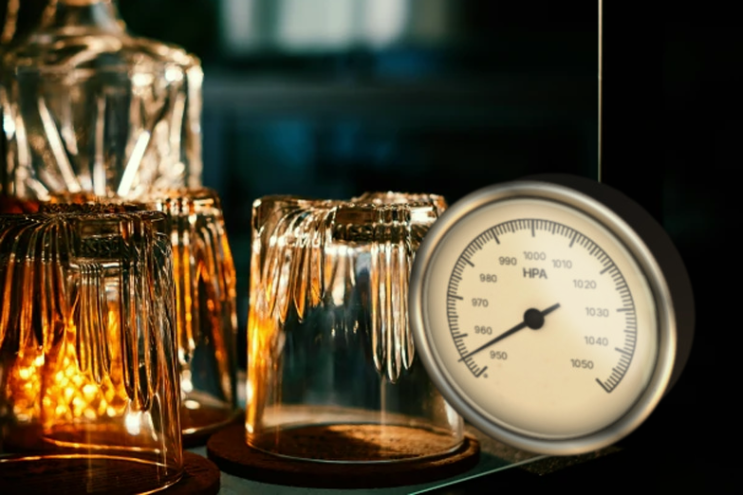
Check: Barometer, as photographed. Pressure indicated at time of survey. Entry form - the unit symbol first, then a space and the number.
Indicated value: hPa 955
